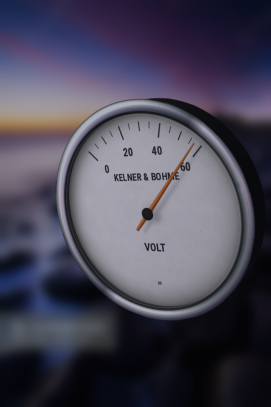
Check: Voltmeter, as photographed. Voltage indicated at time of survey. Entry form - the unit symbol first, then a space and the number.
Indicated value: V 57.5
